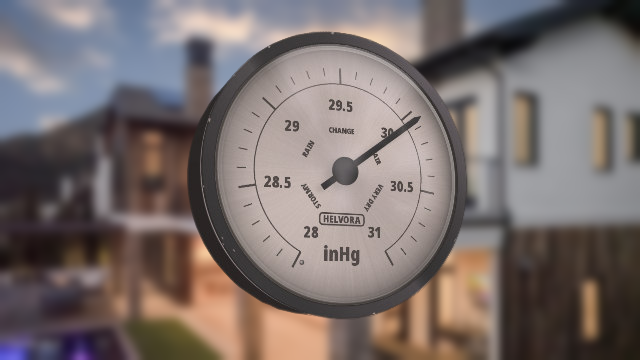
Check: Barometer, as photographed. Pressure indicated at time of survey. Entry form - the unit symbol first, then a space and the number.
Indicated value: inHg 30.05
